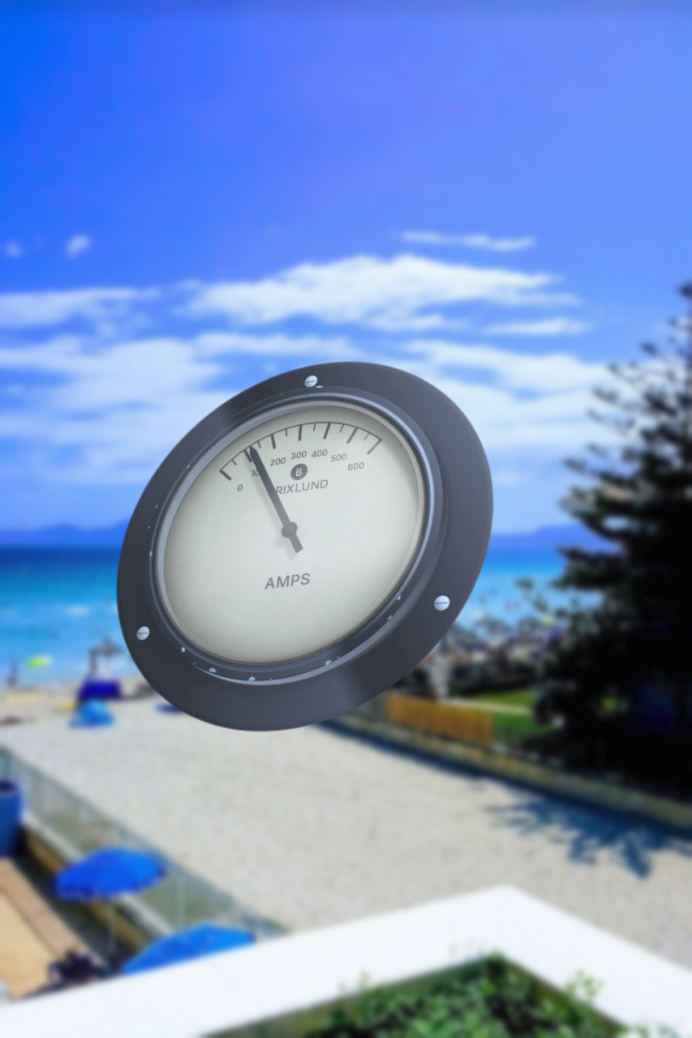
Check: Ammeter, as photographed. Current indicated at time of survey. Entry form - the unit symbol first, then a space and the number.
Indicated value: A 125
